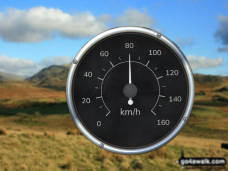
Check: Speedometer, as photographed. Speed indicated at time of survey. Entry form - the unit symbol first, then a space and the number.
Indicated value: km/h 80
